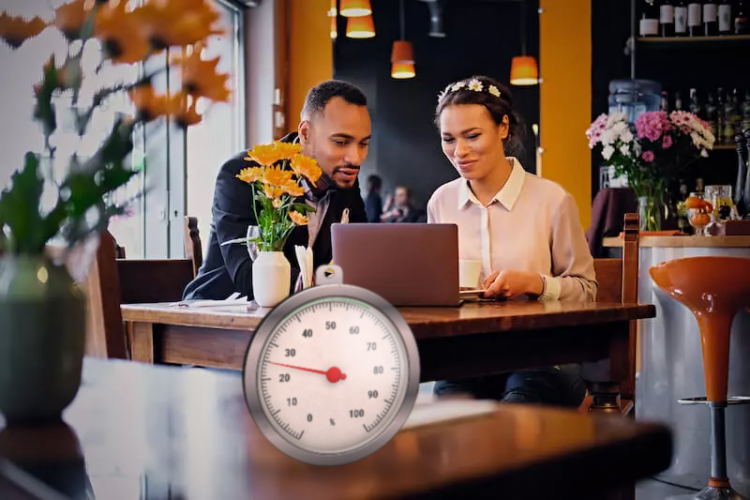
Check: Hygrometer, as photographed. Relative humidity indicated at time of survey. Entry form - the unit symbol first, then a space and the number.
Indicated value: % 25
